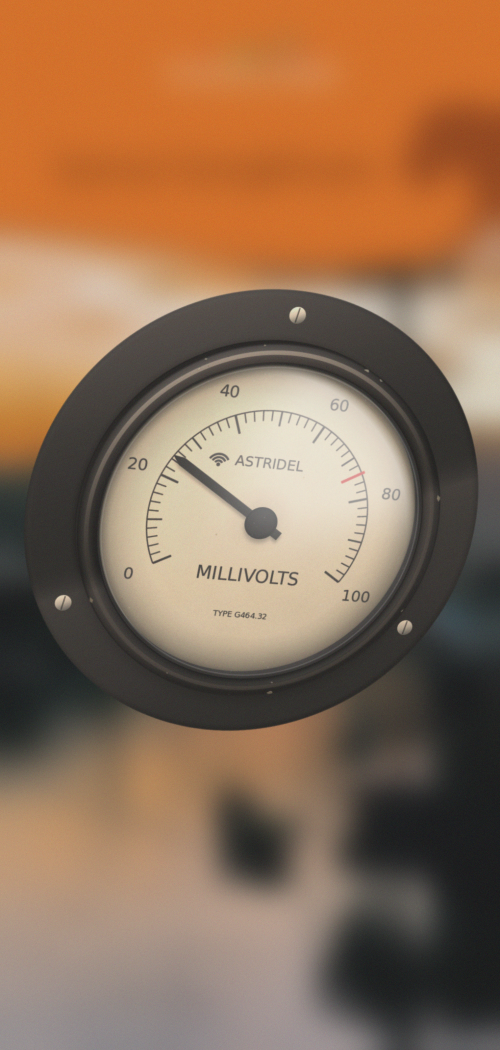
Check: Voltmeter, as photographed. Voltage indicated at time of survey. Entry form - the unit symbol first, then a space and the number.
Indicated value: mV 25
